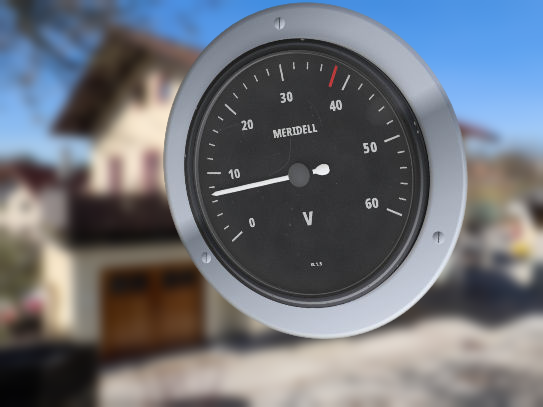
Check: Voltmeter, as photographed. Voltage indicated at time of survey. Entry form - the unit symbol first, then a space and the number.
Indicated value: V 7
